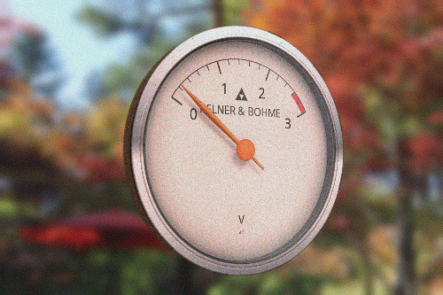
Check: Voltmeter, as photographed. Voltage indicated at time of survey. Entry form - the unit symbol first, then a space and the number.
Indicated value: V 0.2
